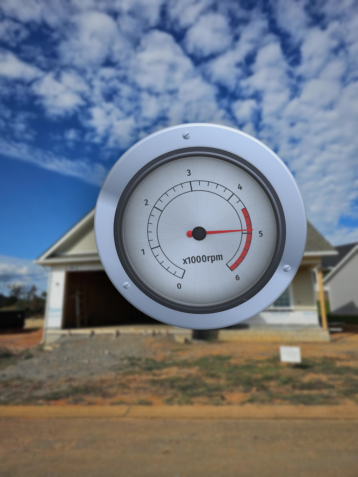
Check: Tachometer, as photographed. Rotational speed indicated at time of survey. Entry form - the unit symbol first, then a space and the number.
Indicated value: rpm 4900
